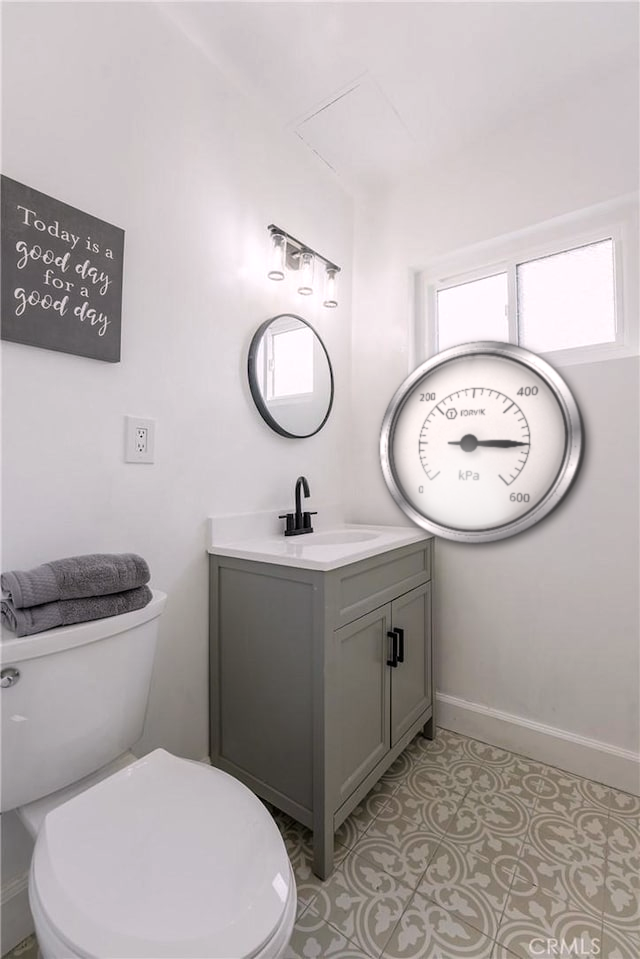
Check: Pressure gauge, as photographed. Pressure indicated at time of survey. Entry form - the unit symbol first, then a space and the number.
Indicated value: kPa 500
